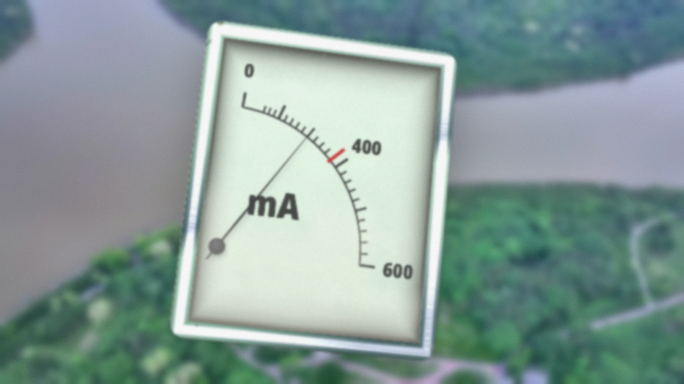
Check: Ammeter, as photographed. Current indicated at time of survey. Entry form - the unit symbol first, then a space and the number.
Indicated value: mA 300
